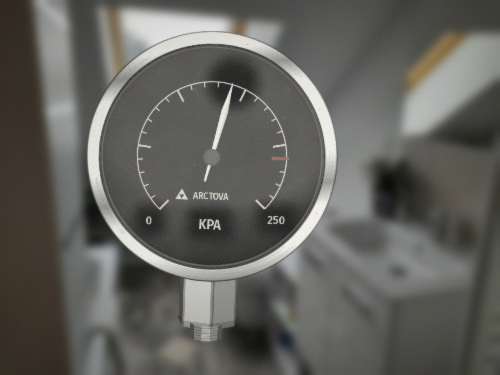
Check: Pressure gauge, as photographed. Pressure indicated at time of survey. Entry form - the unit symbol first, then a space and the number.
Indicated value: kPa 140
